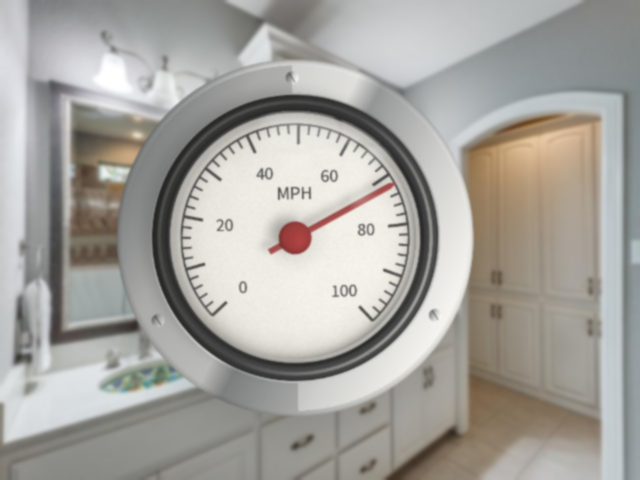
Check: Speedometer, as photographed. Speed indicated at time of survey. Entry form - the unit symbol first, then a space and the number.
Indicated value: mph 72
